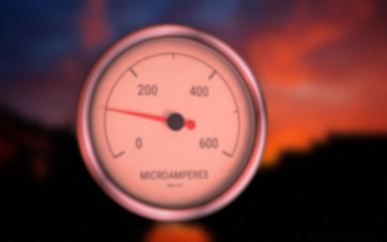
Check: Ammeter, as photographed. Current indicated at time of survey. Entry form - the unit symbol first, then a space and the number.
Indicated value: µA 100
